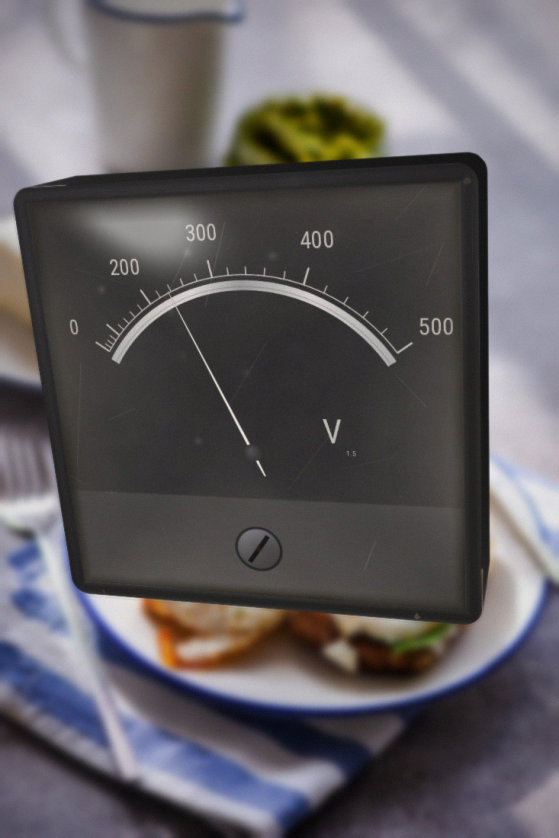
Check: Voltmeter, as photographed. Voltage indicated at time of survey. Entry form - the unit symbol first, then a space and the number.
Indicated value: V 240
